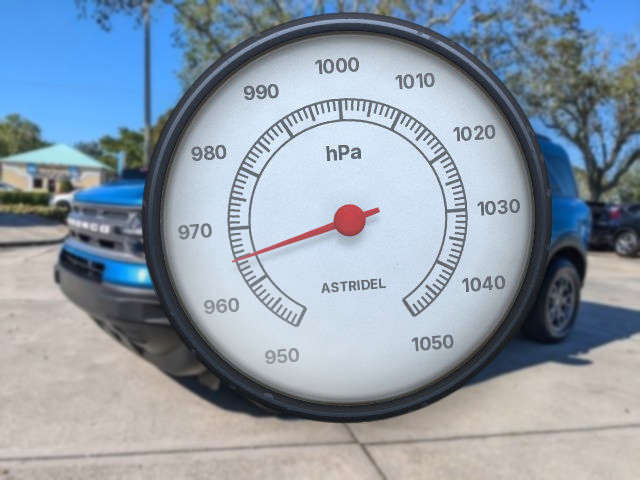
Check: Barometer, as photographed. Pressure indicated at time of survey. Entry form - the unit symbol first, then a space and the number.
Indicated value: hPa 965
